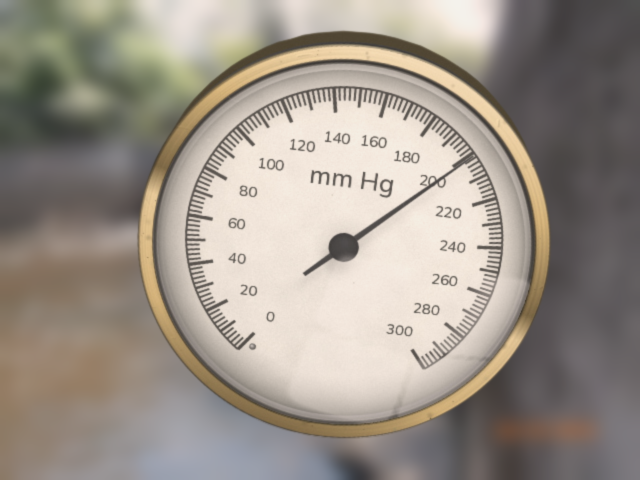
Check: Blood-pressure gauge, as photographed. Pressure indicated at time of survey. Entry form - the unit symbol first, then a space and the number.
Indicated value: mmHg 200
